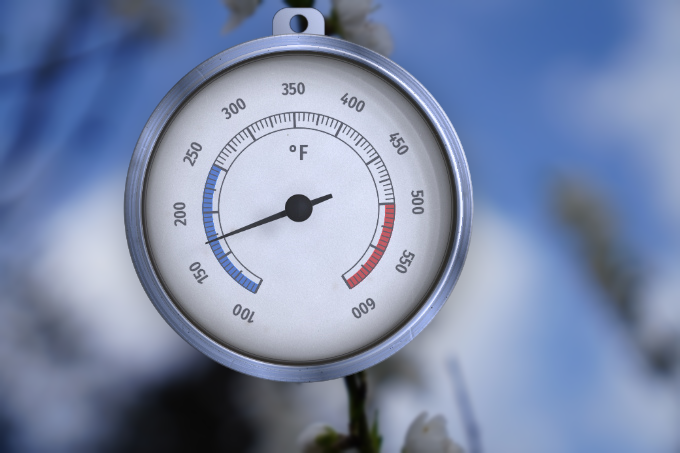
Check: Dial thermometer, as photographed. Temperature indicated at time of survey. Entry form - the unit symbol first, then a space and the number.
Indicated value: °F 170
